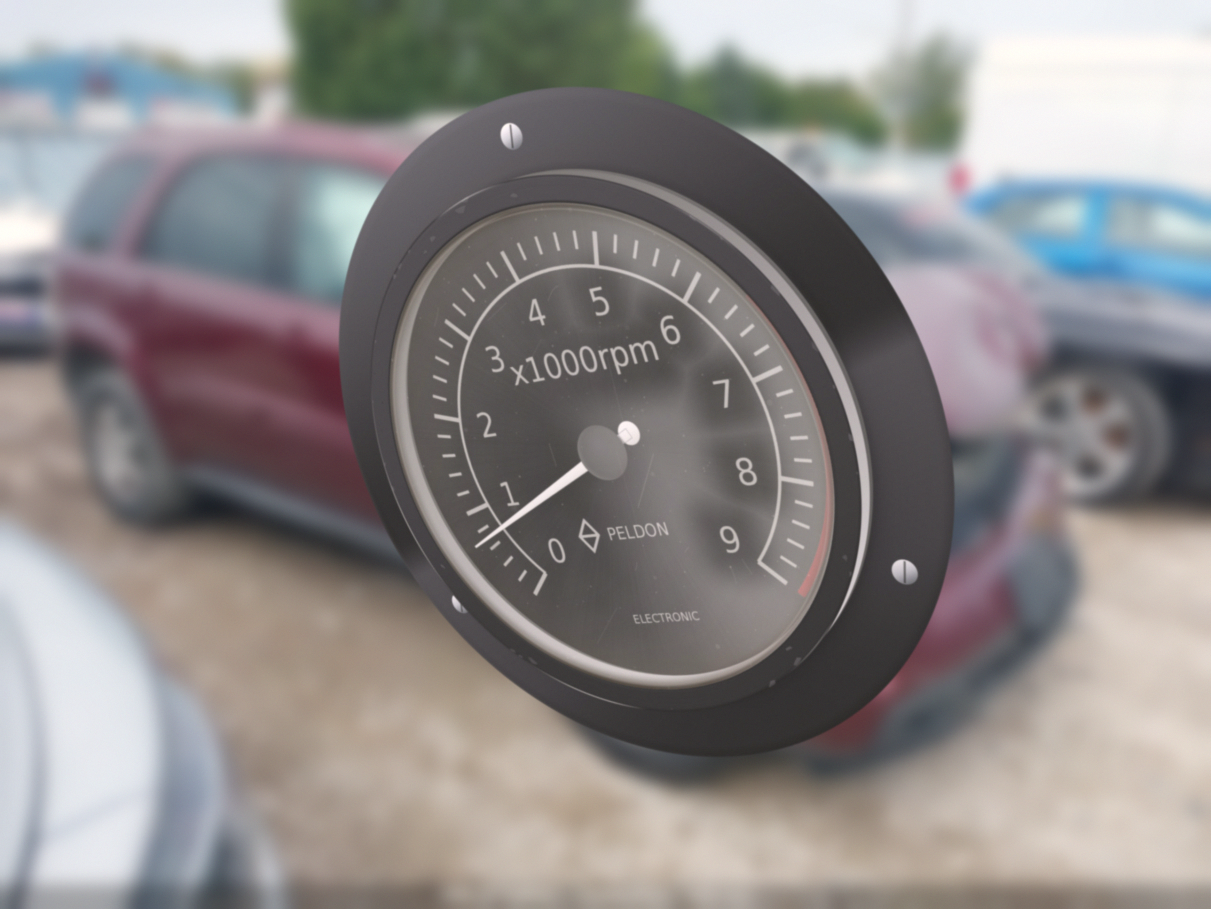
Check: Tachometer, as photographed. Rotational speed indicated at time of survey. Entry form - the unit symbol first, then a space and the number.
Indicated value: rpm 700
